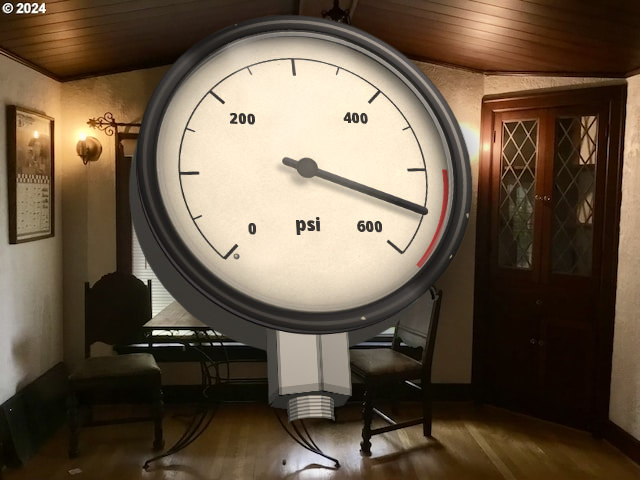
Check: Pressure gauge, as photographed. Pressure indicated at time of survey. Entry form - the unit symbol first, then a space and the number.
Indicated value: psi 550
